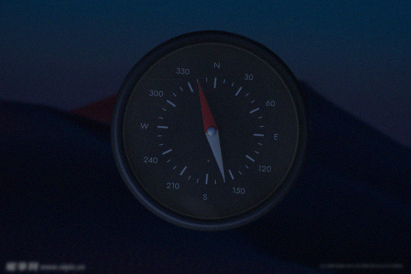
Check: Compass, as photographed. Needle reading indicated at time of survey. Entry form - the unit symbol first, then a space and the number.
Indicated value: ° 340
